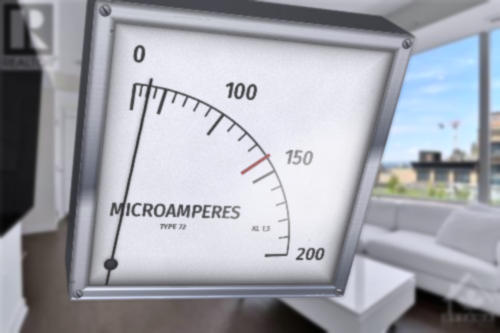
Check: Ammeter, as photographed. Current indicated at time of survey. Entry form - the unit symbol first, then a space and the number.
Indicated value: µA 30
